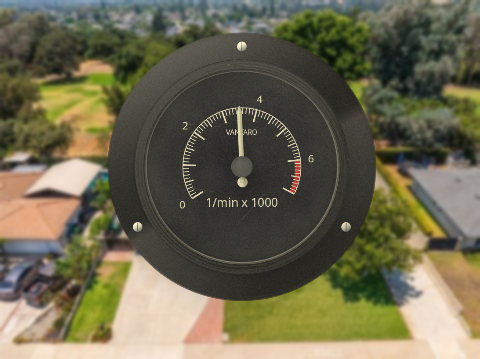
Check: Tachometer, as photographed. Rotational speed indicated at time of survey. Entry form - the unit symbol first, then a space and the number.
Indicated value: rpm 3500
